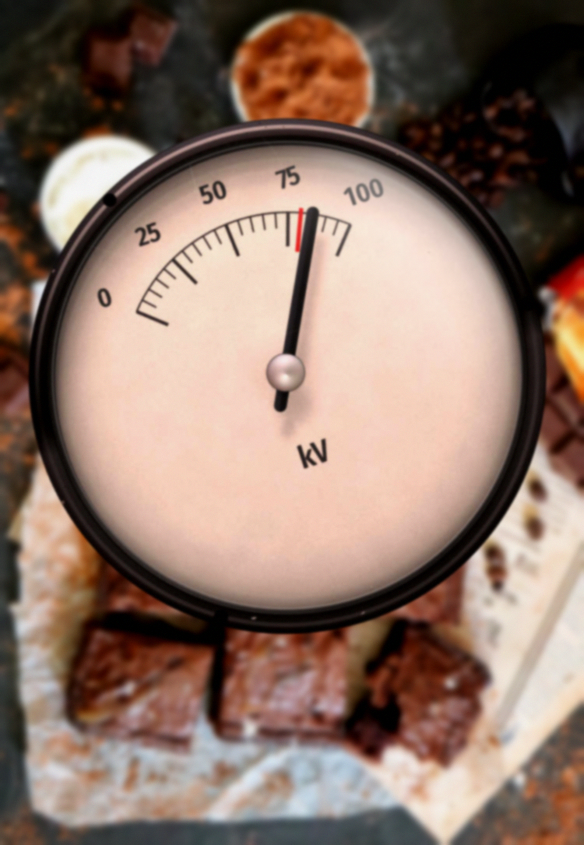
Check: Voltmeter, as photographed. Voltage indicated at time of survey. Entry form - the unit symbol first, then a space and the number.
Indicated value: kV 85
